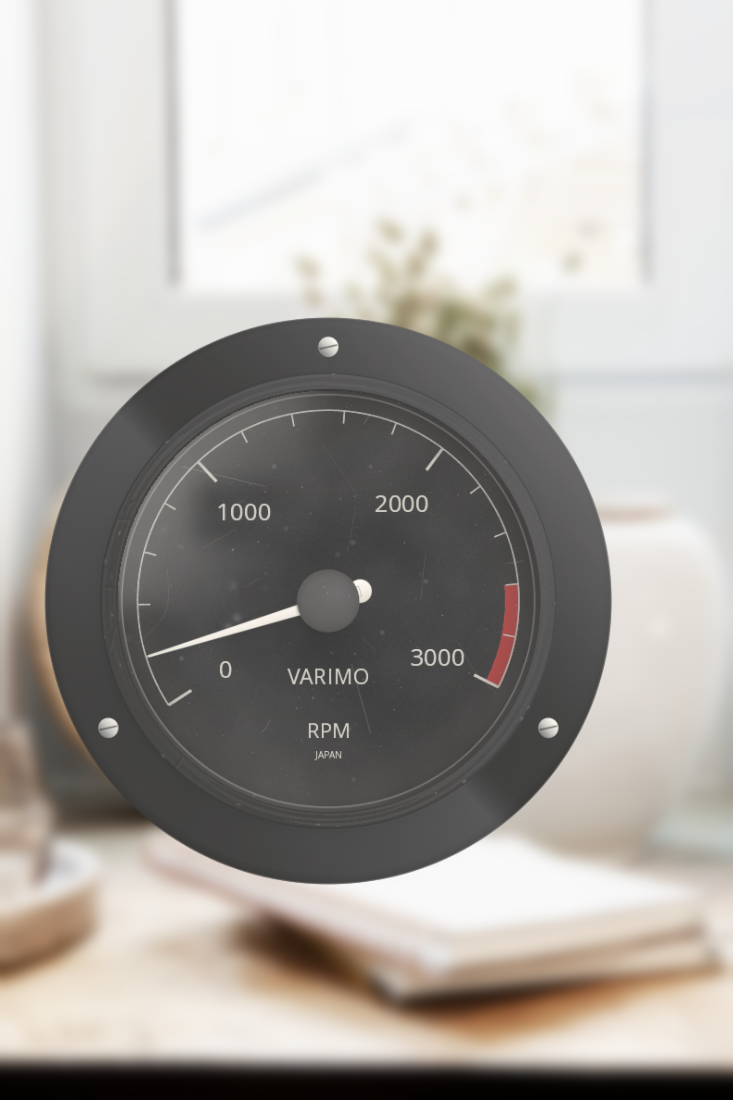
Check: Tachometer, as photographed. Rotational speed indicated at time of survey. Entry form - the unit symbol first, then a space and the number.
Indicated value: rpm 200
